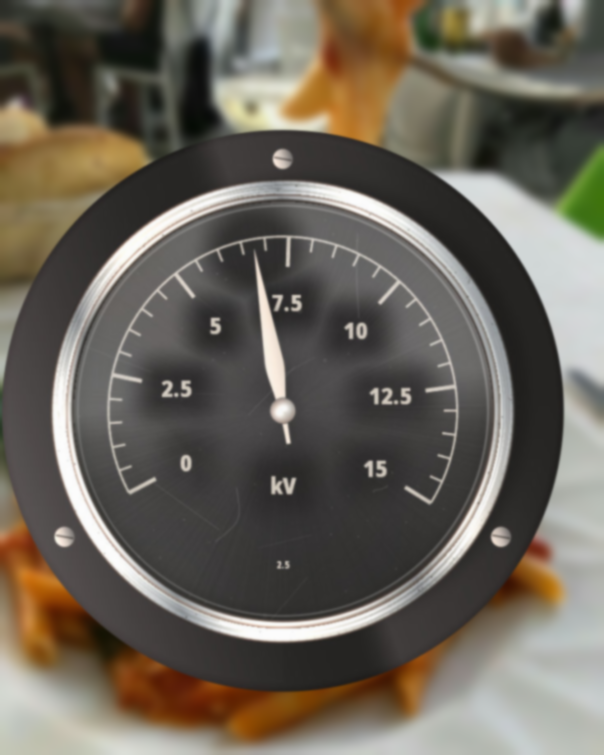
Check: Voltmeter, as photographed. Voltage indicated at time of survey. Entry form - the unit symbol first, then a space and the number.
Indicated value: kV 6.75
